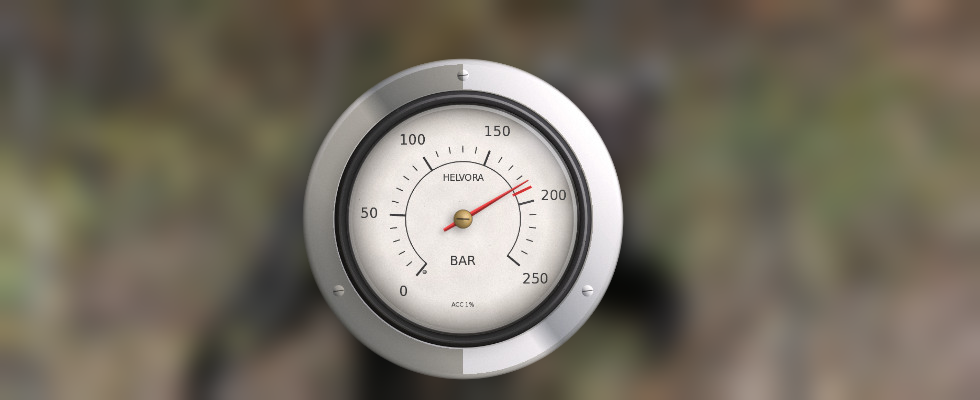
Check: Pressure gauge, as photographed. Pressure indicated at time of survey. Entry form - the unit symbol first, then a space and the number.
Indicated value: bar 185
